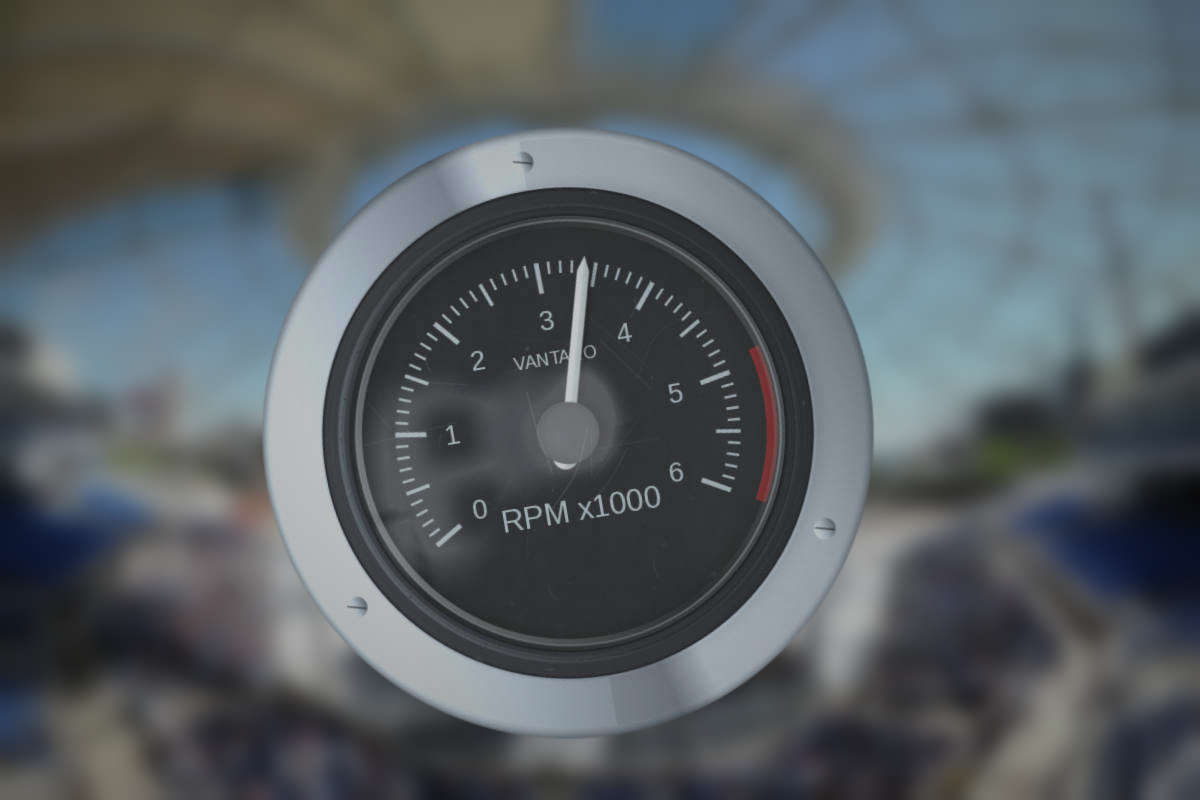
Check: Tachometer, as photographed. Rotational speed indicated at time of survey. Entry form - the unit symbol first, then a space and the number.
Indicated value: rpm 3400
